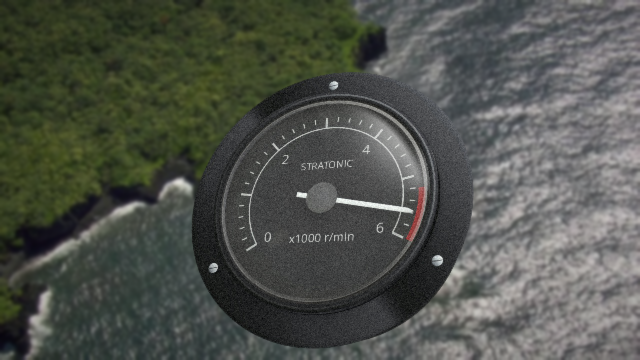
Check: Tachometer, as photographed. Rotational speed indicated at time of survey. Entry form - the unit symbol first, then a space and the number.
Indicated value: rpm 5600
